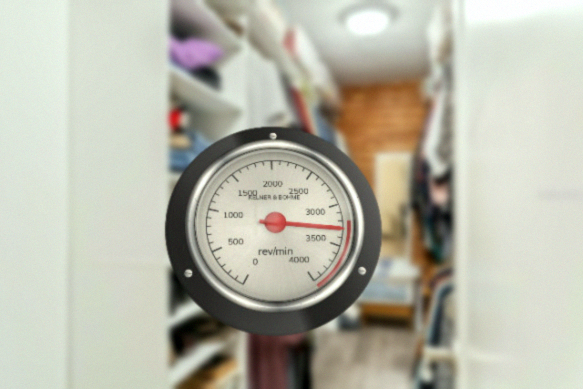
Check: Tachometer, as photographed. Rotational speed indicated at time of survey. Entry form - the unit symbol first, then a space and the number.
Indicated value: rpm 3300
